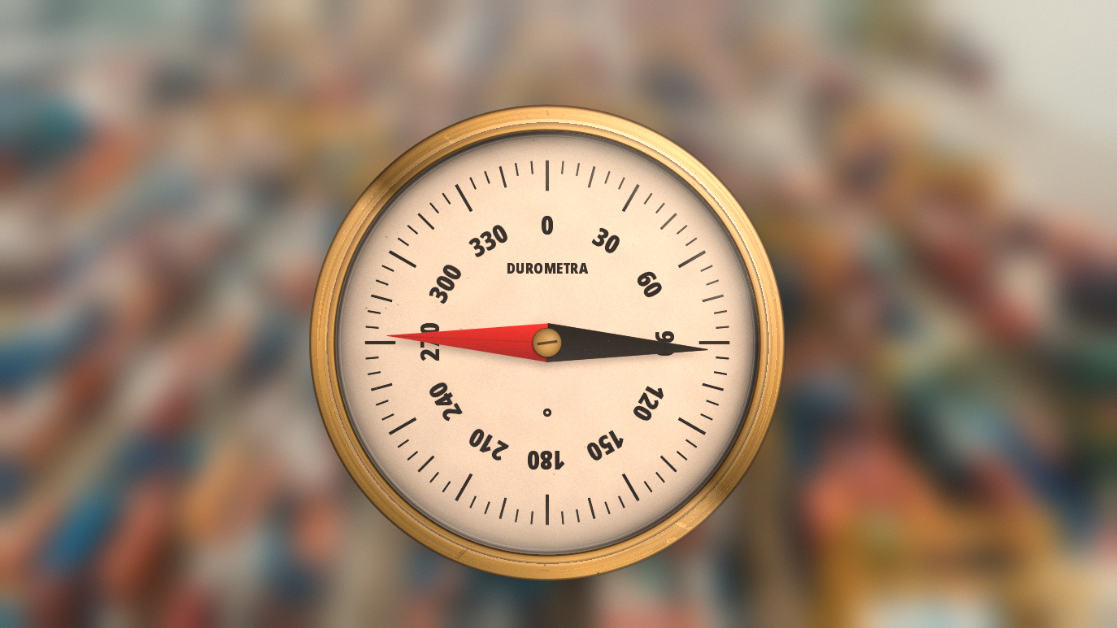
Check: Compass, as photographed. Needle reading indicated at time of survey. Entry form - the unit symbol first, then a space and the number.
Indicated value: ° 272.5
